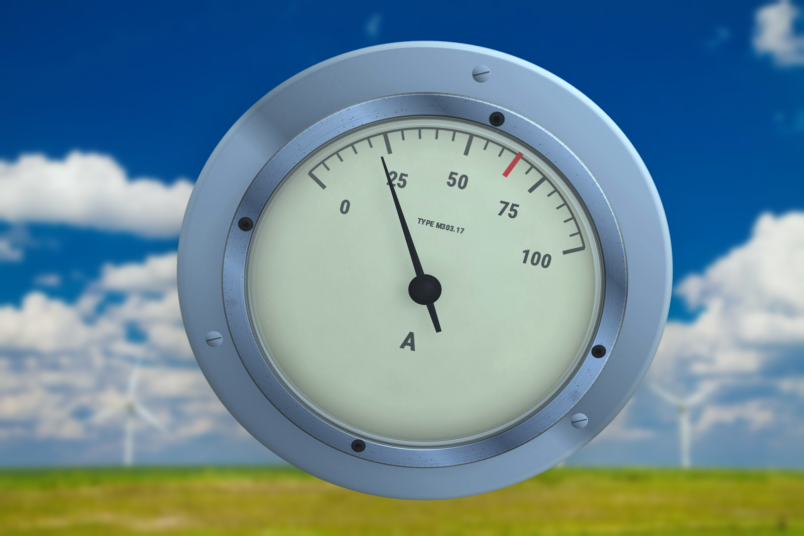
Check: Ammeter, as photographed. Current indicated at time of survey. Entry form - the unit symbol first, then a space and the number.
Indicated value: A 22.5
